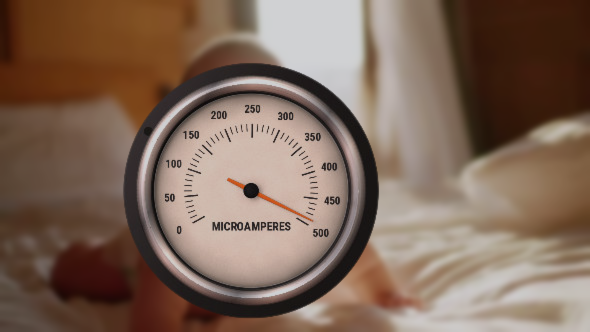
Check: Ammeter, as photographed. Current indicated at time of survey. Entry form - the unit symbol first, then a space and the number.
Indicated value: µA 490
